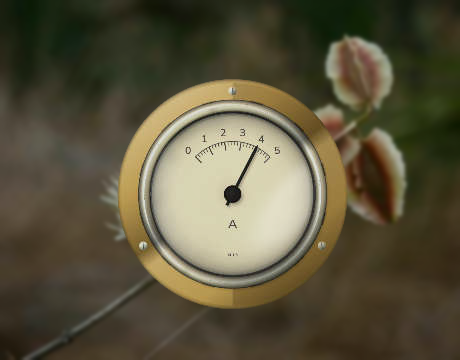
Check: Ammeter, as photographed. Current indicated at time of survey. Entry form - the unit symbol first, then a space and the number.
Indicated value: A 4
